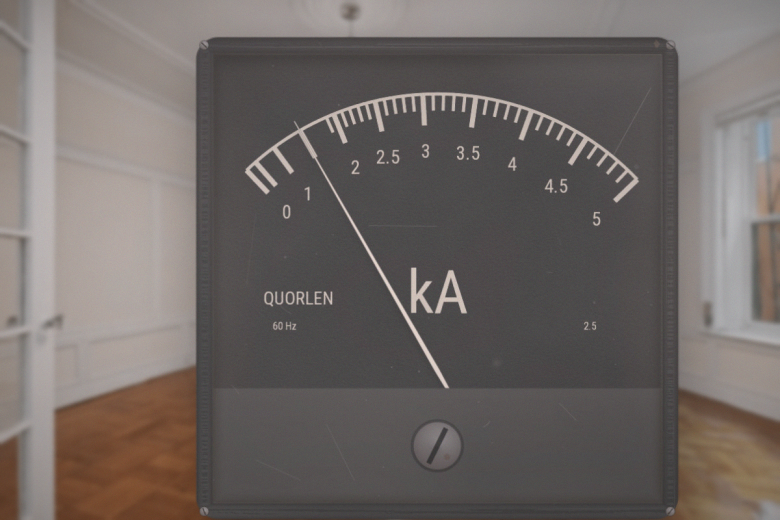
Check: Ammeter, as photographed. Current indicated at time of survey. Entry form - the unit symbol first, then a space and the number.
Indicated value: kA 1.5
